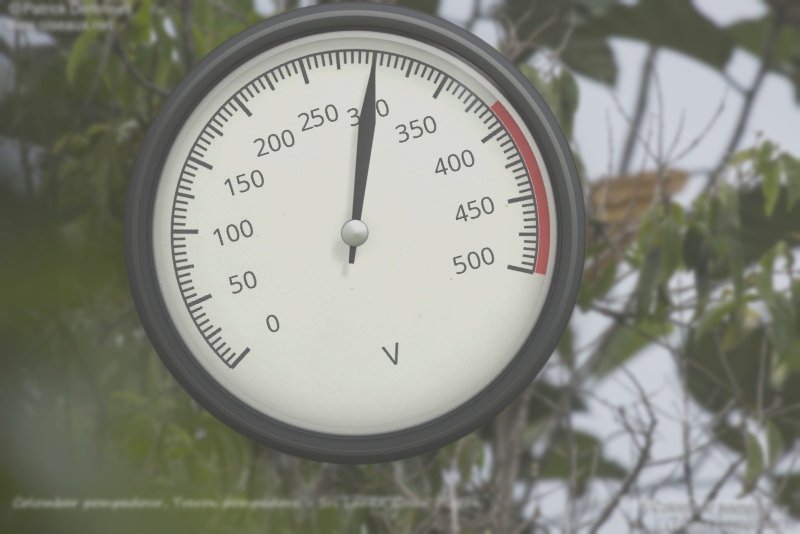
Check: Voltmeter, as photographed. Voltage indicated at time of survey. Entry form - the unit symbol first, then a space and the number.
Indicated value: V 300
